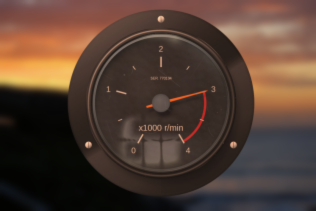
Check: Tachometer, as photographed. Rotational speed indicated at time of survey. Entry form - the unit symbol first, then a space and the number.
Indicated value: rpm 3000
